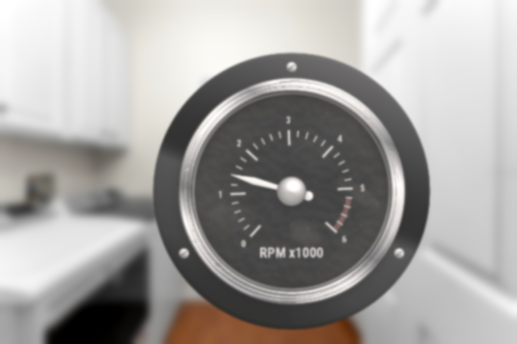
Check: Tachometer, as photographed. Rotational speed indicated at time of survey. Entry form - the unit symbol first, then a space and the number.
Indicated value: rpm 1400
